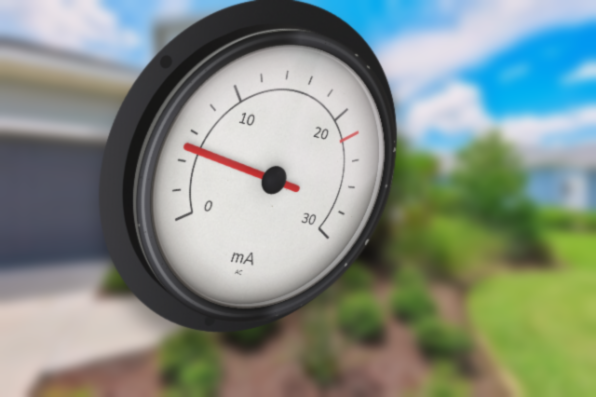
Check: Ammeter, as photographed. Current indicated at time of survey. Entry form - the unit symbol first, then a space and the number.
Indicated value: mA 5
